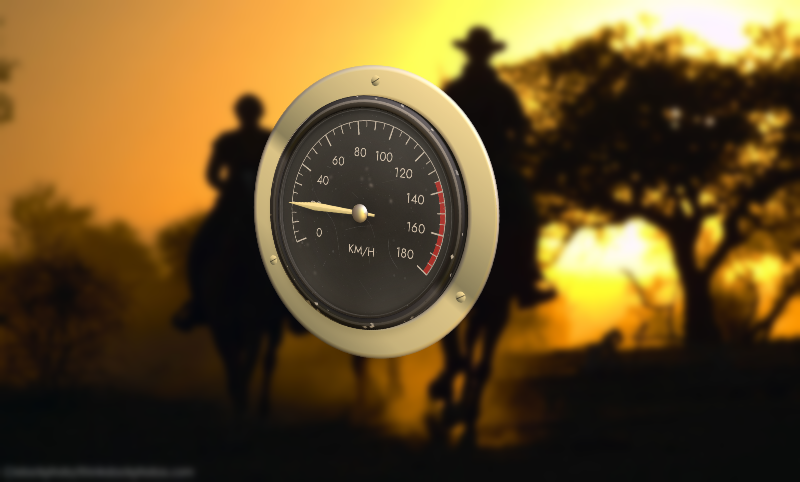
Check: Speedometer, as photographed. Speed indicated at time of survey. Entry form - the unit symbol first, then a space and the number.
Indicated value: km/h 20
